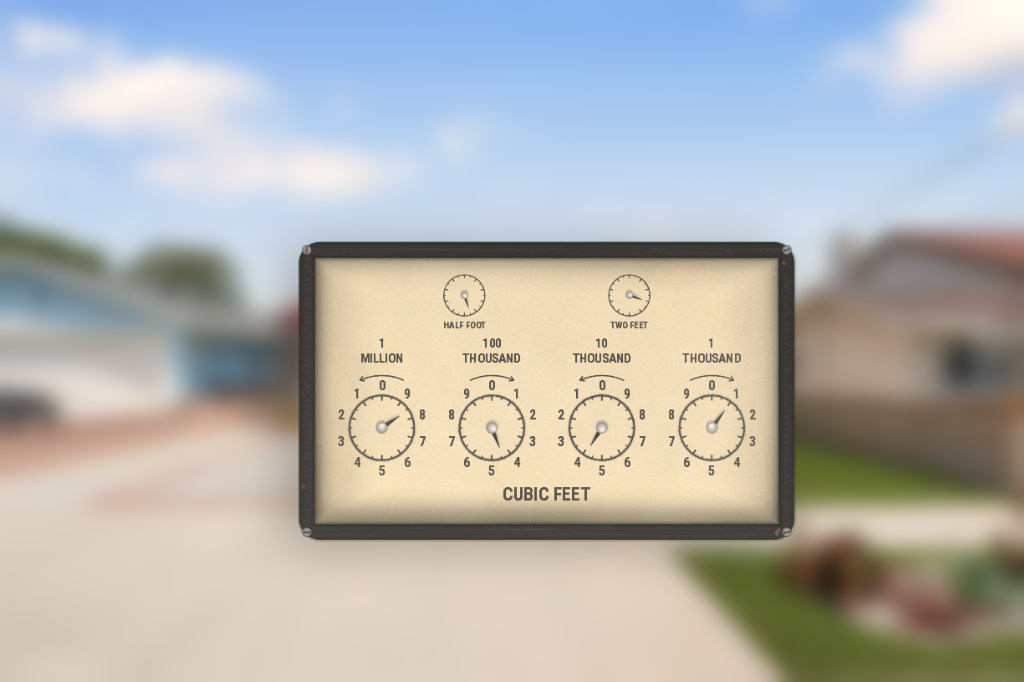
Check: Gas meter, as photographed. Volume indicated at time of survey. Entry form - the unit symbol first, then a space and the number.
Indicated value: ft³ 844100
